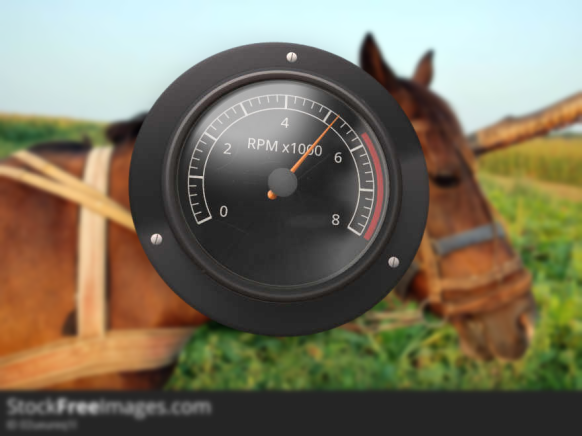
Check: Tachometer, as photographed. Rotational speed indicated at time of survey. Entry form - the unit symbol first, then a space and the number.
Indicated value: rpm 5200
